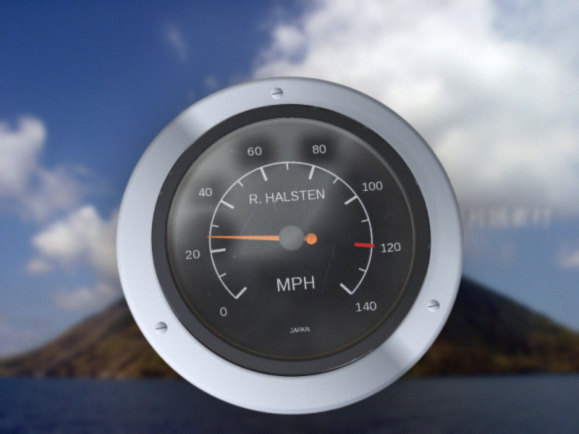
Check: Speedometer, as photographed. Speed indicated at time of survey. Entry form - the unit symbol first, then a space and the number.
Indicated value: mph 25
